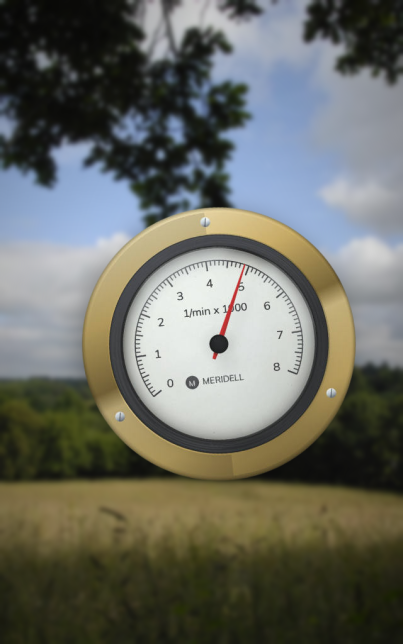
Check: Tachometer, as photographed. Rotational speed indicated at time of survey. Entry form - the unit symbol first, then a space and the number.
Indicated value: rpm 4900
